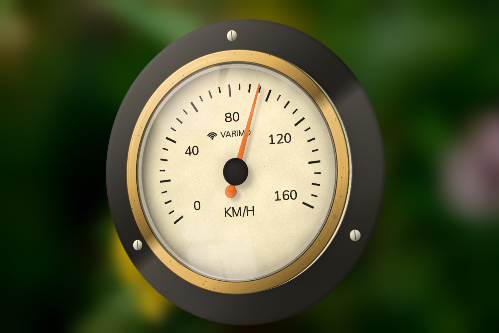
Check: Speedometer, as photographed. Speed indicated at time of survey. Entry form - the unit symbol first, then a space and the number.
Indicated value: km/h 95
